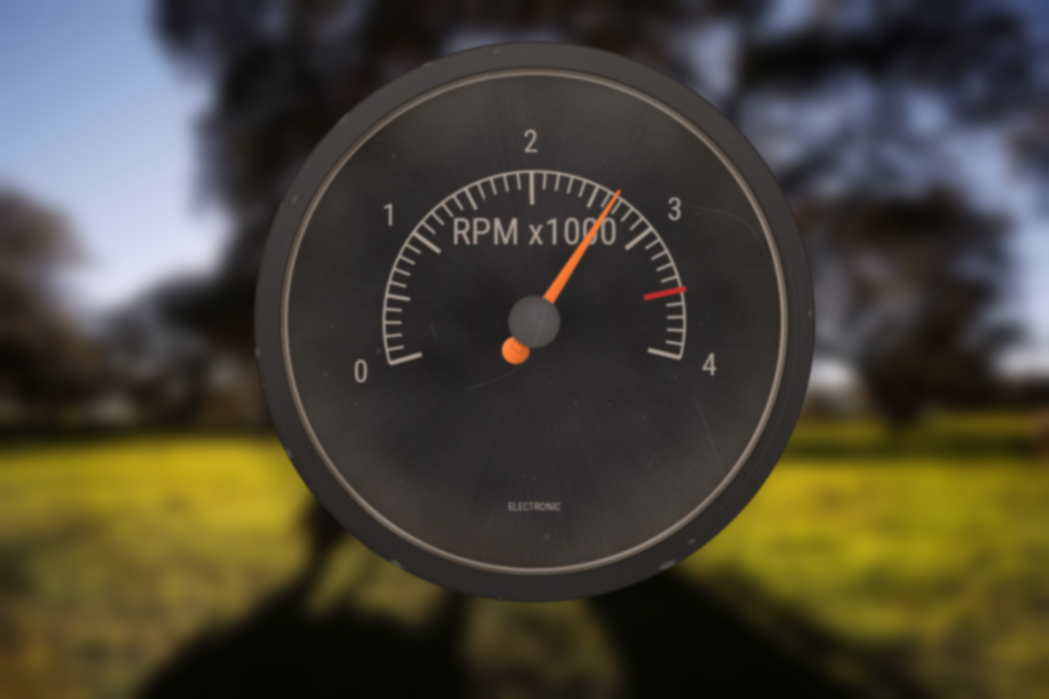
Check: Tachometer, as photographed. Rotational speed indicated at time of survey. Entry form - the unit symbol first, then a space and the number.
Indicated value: rpm 2650
